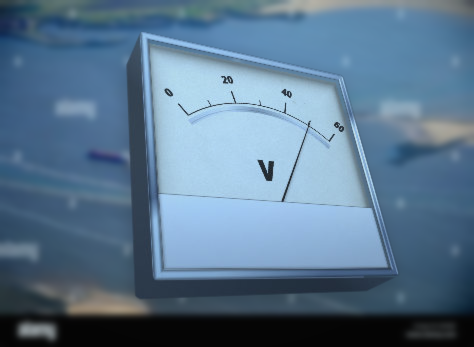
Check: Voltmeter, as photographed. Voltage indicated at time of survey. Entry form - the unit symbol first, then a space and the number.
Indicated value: V 50
